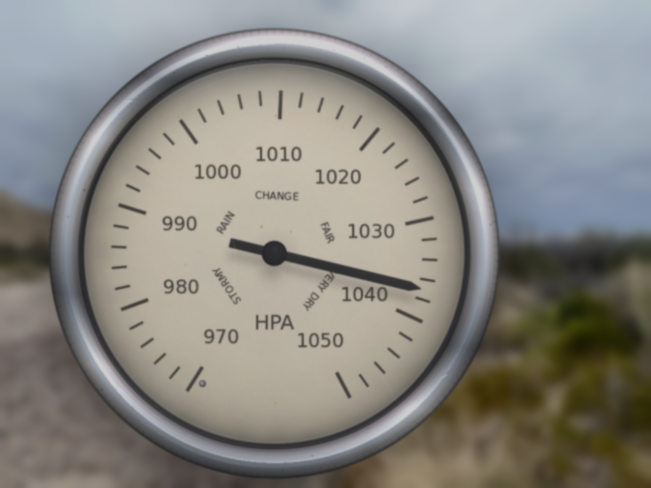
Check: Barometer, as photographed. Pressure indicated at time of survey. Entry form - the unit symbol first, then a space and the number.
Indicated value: hPa 1037
